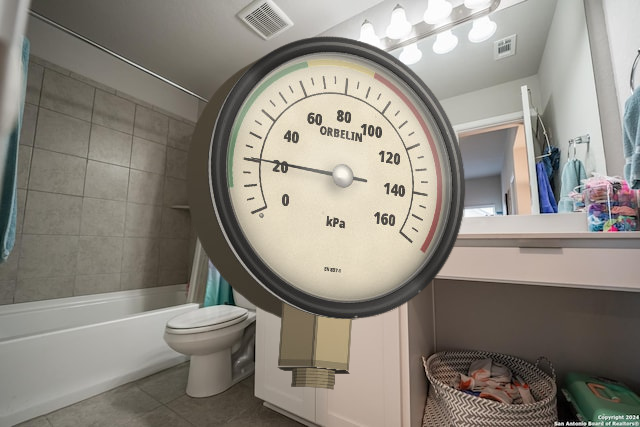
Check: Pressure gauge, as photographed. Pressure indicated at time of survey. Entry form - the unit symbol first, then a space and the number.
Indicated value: kPa 20
